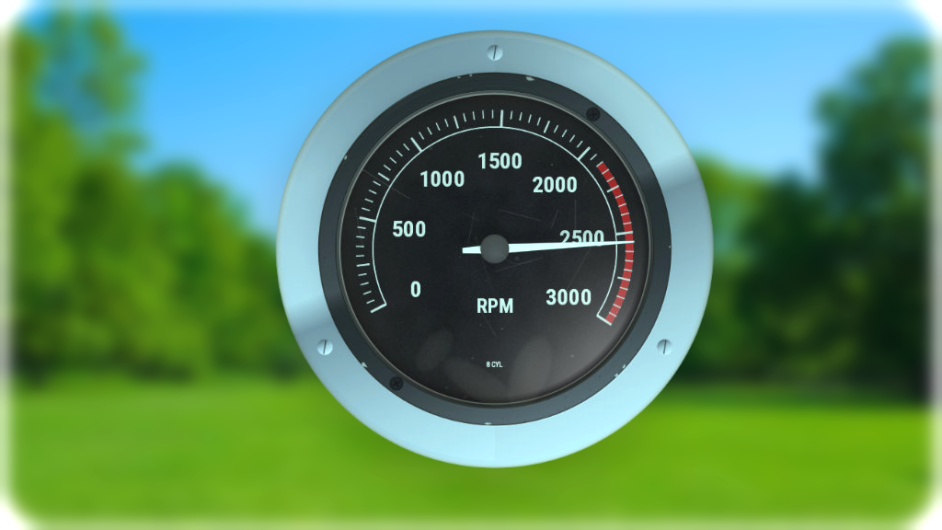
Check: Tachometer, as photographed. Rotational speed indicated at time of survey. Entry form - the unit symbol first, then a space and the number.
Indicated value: rpm 2550
